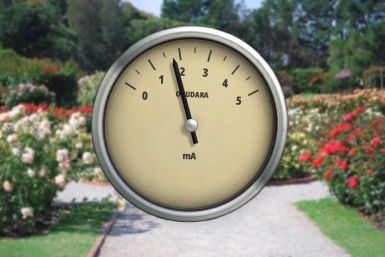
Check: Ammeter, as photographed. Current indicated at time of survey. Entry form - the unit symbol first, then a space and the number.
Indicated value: mA 1.75
